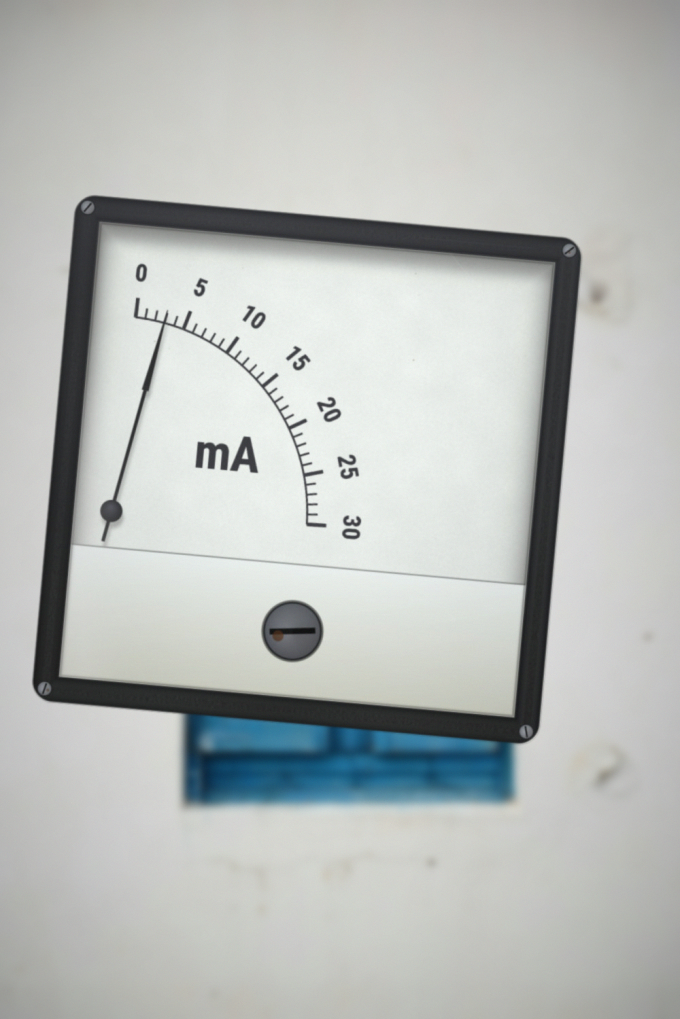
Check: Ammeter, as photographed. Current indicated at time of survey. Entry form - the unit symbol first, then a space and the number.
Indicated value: mA 3
